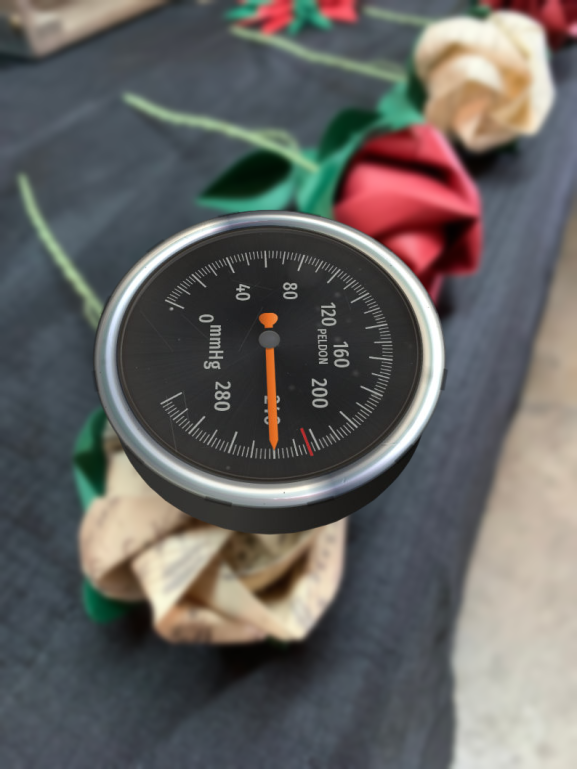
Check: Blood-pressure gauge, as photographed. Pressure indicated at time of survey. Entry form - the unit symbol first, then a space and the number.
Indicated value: mmHg 240
